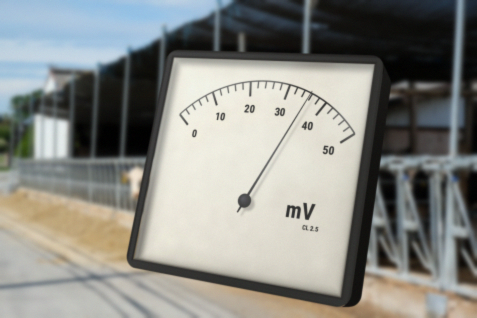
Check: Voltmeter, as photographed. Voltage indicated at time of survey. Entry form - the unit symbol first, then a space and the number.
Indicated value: mV 36
